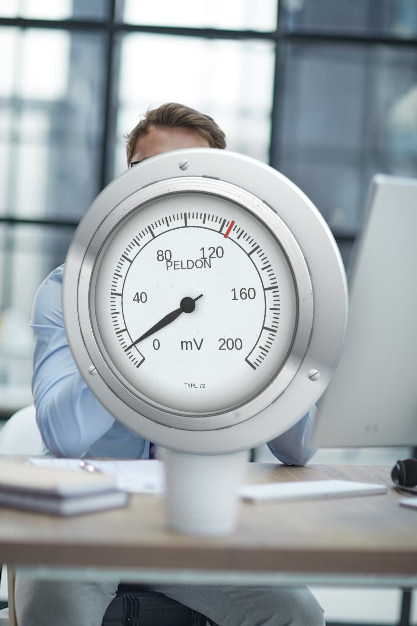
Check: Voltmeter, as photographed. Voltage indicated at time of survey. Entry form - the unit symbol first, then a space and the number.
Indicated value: mV 10
